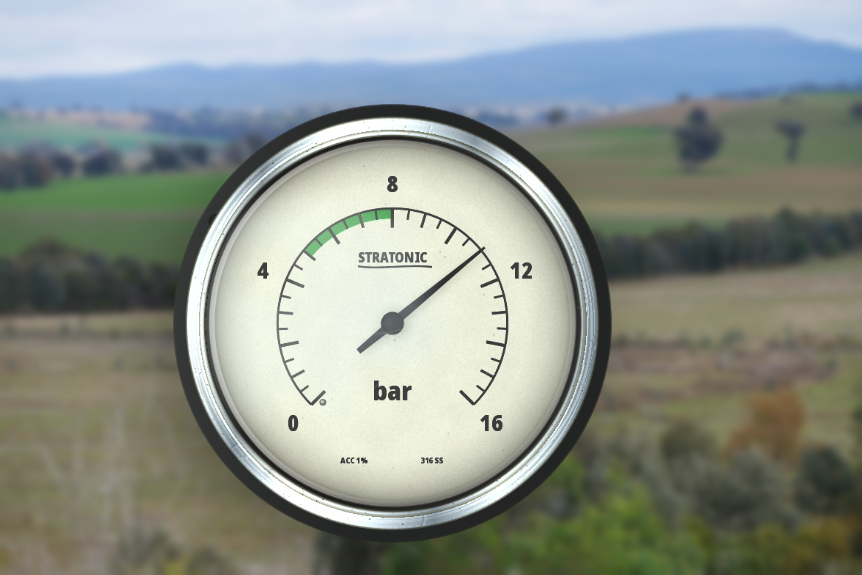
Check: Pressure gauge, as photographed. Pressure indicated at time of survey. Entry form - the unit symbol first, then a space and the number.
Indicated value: bar 11
